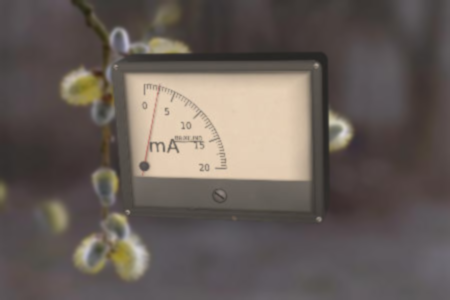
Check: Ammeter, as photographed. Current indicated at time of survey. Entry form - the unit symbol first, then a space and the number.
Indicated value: mA 2.5
